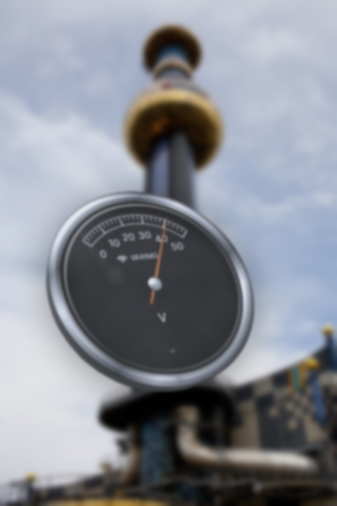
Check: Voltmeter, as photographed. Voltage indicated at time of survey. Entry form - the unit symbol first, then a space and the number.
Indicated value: V 40
